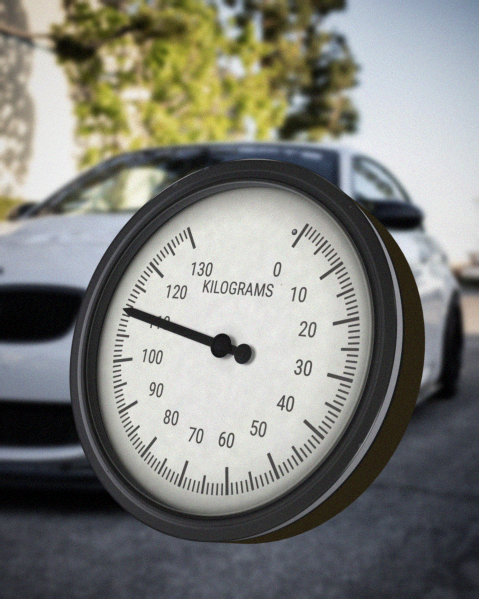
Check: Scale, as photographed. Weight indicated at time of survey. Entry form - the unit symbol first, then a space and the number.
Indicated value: kg 110
